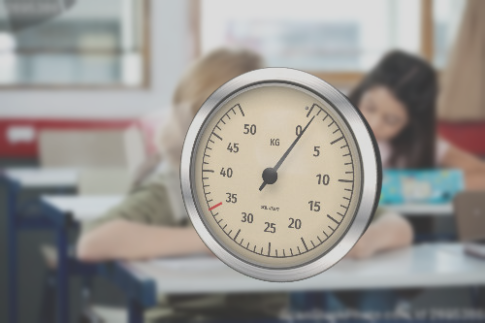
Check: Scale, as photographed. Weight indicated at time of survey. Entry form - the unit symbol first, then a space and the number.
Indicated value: kg 1
